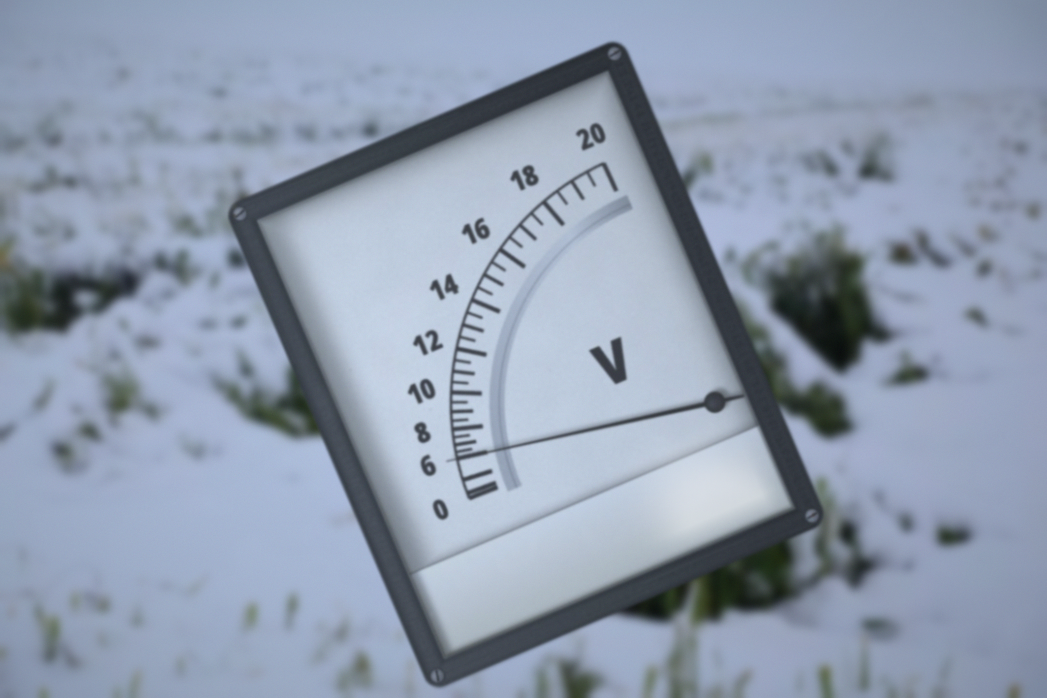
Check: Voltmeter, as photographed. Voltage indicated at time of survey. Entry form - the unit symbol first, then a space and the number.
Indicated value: V 6
